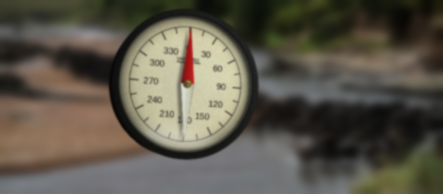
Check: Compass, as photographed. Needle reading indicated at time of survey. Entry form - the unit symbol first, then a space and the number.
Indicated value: ° 0
